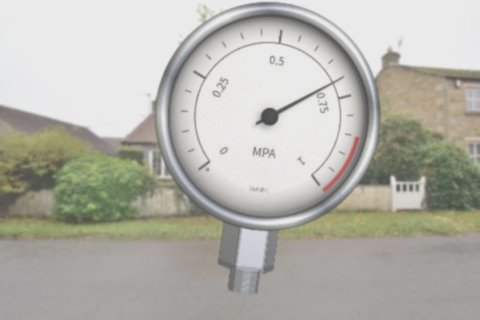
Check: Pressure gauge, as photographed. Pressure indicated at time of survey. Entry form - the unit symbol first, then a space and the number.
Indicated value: MPa 0.7
